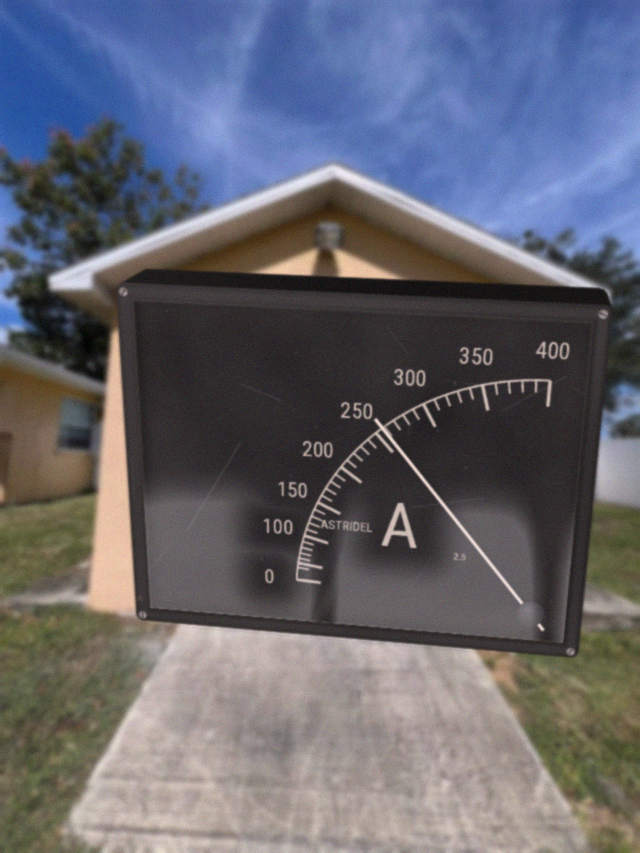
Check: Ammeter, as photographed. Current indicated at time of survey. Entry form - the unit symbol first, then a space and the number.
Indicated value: A 260
